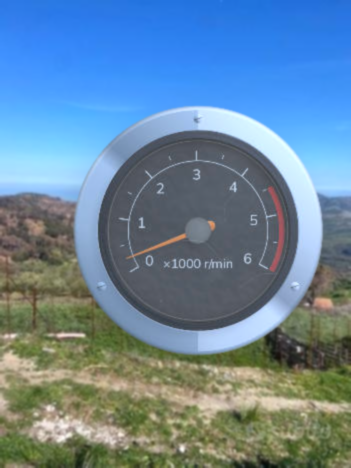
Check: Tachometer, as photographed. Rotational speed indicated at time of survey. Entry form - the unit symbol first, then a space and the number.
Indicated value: rpm 250
